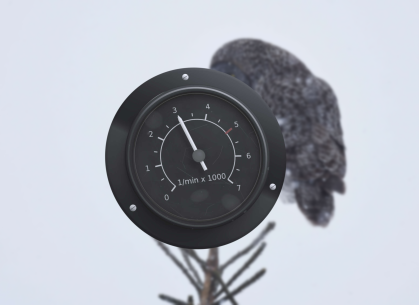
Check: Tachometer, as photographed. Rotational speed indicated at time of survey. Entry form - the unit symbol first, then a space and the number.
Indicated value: rpm 3000
